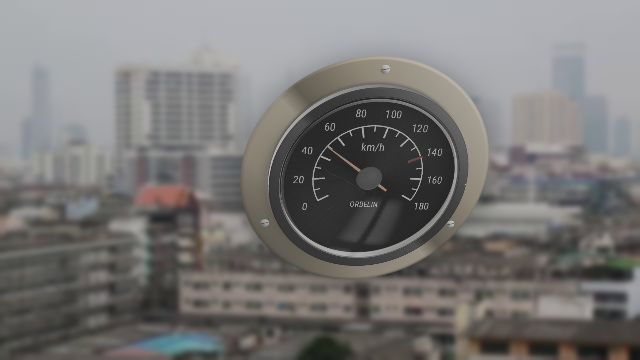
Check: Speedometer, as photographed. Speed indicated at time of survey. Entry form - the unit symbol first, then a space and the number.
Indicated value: km/h 50
